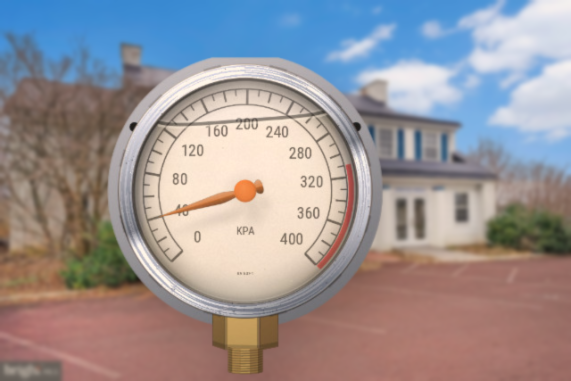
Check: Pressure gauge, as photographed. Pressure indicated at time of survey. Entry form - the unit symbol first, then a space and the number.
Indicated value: kPa 40
